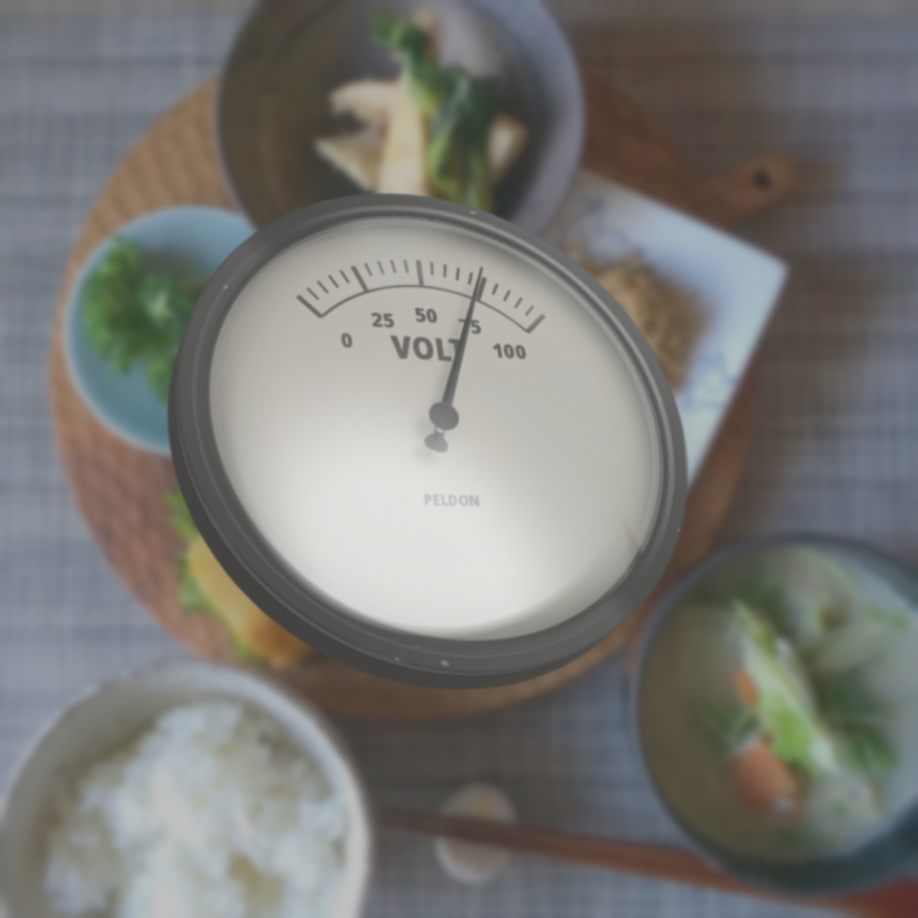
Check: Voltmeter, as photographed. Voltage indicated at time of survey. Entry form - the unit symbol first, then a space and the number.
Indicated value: V 72.5
